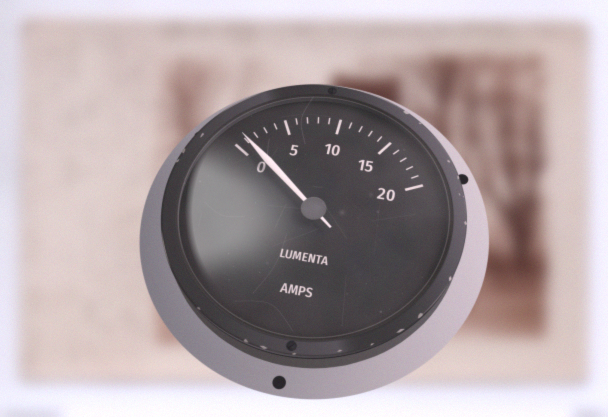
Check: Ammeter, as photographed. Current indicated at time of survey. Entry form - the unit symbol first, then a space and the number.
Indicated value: A 1
